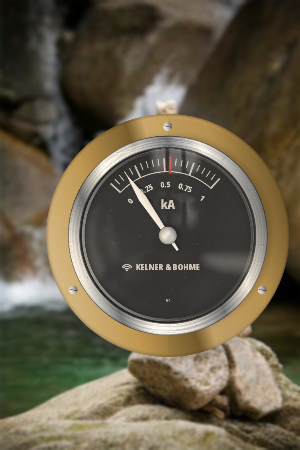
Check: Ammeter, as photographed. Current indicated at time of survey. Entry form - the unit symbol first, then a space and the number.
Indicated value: kA 0.15
